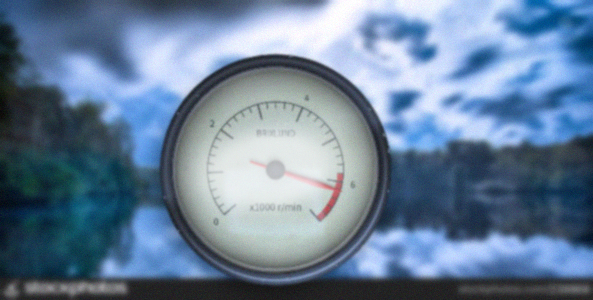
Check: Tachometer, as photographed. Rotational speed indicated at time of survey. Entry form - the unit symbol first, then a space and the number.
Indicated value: rpm 6200
